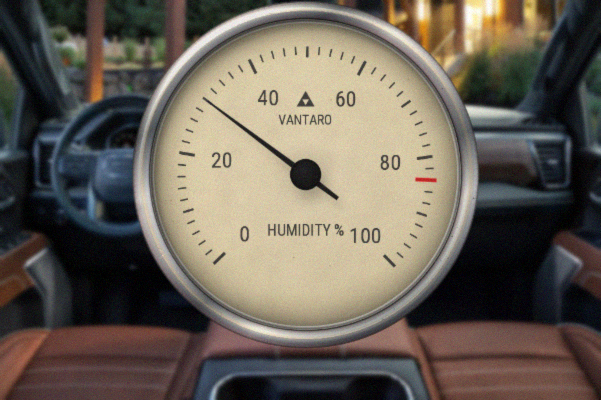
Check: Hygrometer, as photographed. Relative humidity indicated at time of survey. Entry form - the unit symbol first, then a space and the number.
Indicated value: % 30
